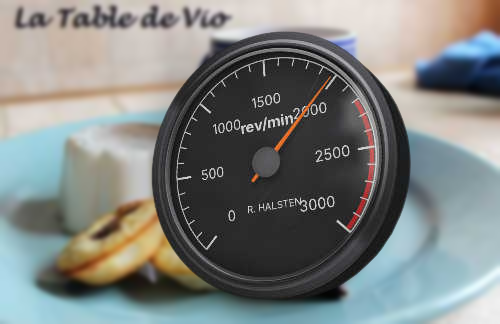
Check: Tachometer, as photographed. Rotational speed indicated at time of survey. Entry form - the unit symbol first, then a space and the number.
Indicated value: rpm 2000
